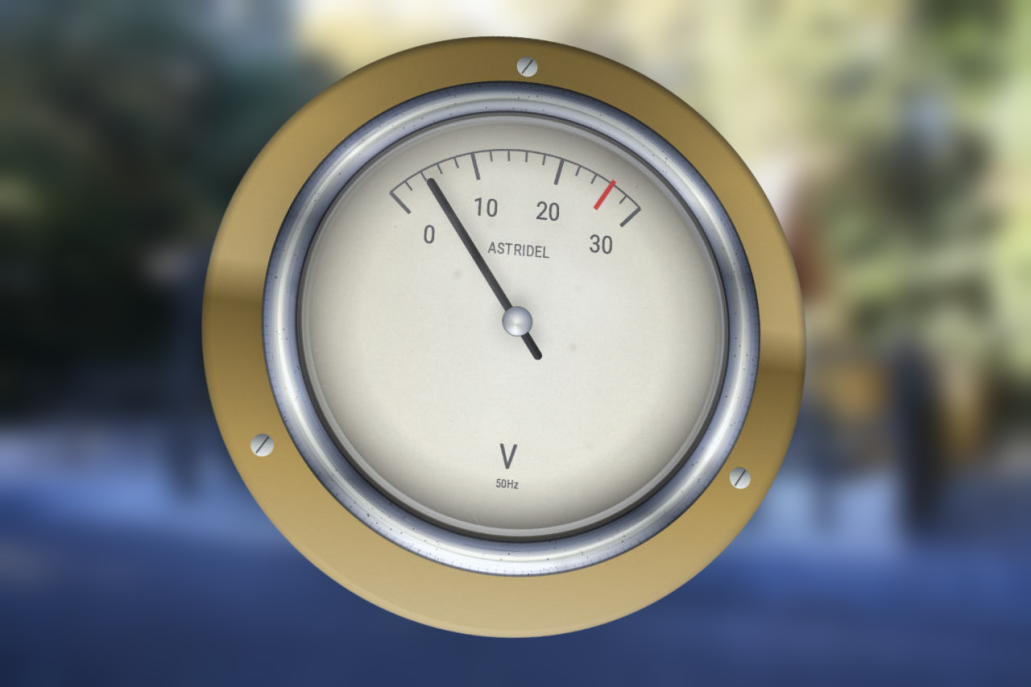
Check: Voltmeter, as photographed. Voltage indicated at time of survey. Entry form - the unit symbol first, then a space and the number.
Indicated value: V 4
